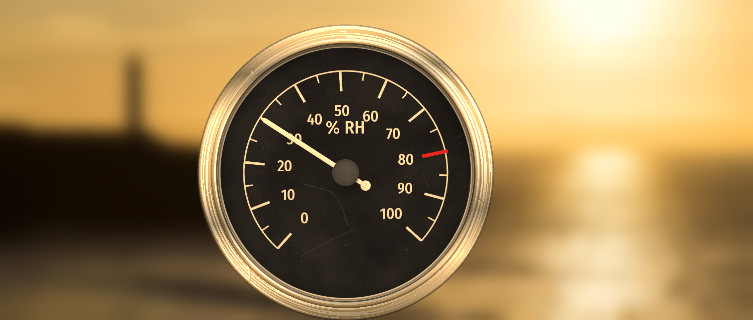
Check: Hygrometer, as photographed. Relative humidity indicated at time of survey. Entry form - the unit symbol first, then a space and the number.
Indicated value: % 30
